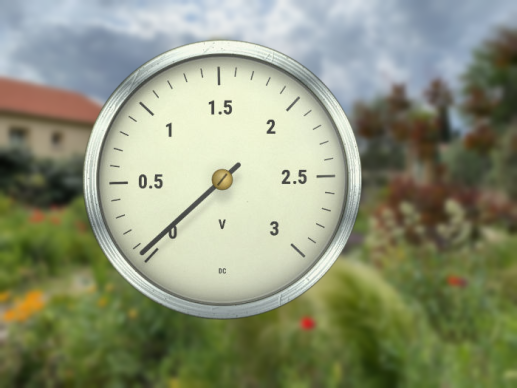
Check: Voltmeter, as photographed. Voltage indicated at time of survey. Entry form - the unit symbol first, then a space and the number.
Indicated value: V 0.05
